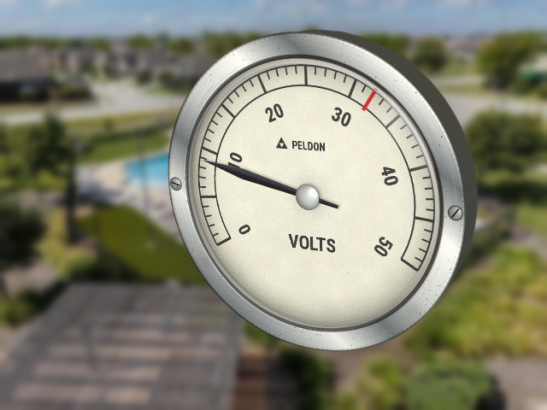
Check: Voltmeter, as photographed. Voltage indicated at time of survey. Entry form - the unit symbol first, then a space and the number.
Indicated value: V 9
